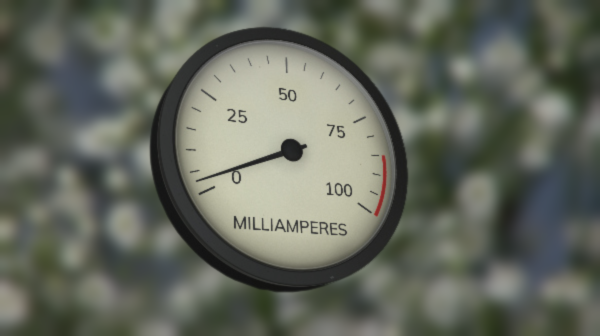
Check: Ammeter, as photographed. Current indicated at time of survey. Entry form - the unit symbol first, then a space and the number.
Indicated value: mA 2.5
